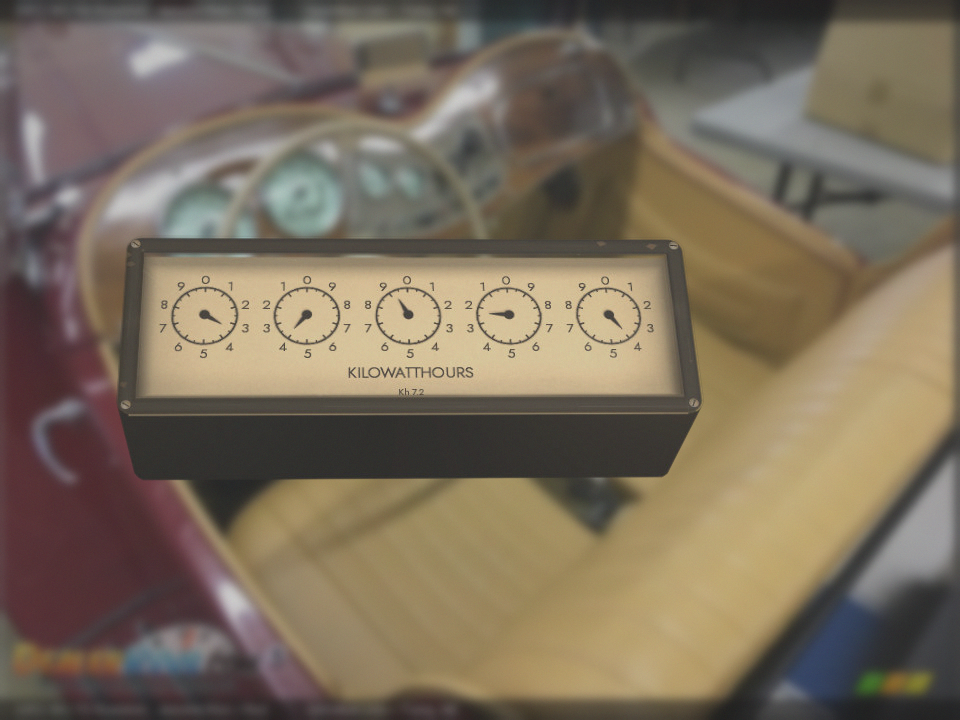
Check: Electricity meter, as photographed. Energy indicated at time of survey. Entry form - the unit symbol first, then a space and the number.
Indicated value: kWh 33924
